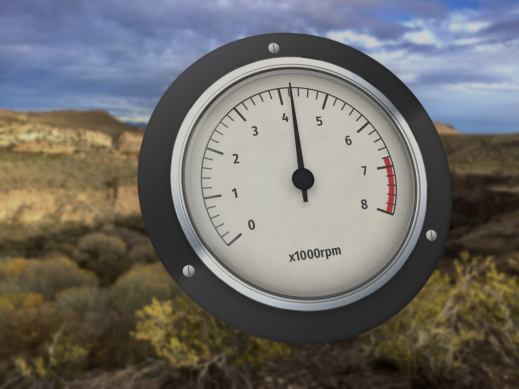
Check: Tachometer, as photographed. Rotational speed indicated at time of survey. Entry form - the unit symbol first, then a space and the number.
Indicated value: rpm 4200
